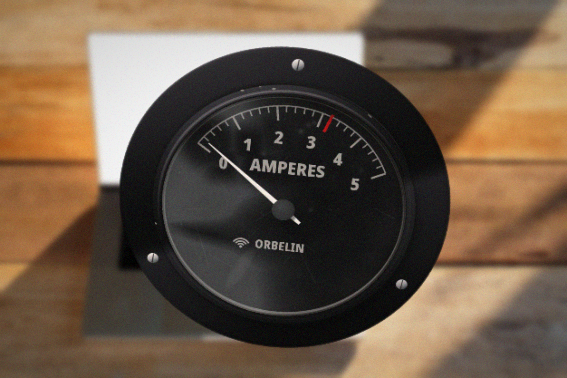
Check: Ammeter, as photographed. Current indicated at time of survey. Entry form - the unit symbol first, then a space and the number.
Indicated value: A 0.2
